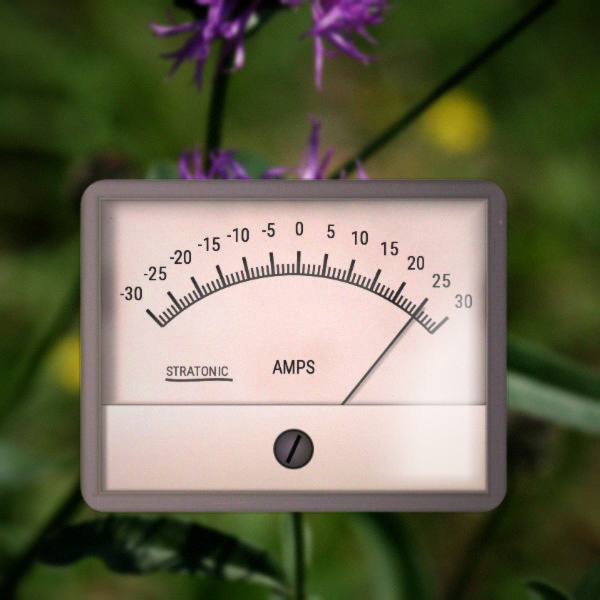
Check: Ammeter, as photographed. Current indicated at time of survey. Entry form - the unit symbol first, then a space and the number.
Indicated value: A 25
